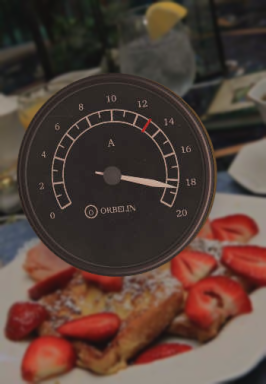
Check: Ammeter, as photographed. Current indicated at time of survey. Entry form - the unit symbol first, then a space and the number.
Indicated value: A 18.5
